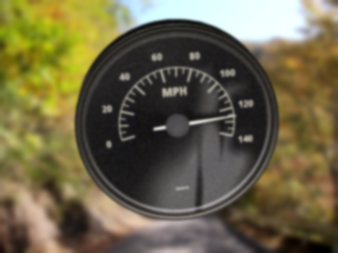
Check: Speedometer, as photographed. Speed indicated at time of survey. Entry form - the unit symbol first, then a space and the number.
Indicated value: mph 125
